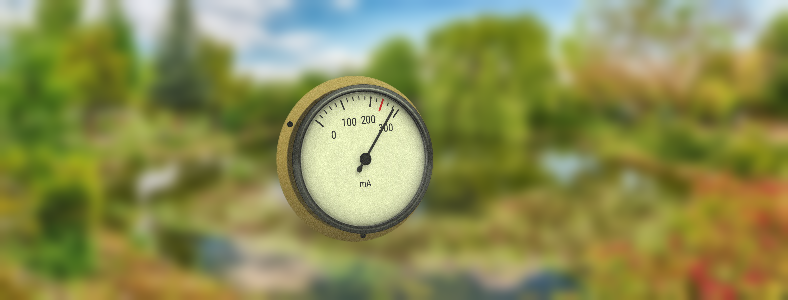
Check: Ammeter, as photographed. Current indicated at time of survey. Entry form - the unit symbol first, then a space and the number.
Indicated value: mA 280
